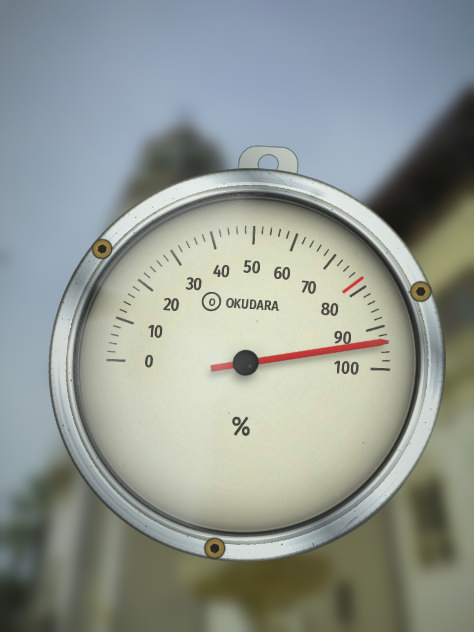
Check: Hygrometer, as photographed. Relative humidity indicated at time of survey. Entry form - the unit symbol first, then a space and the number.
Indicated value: % 94
